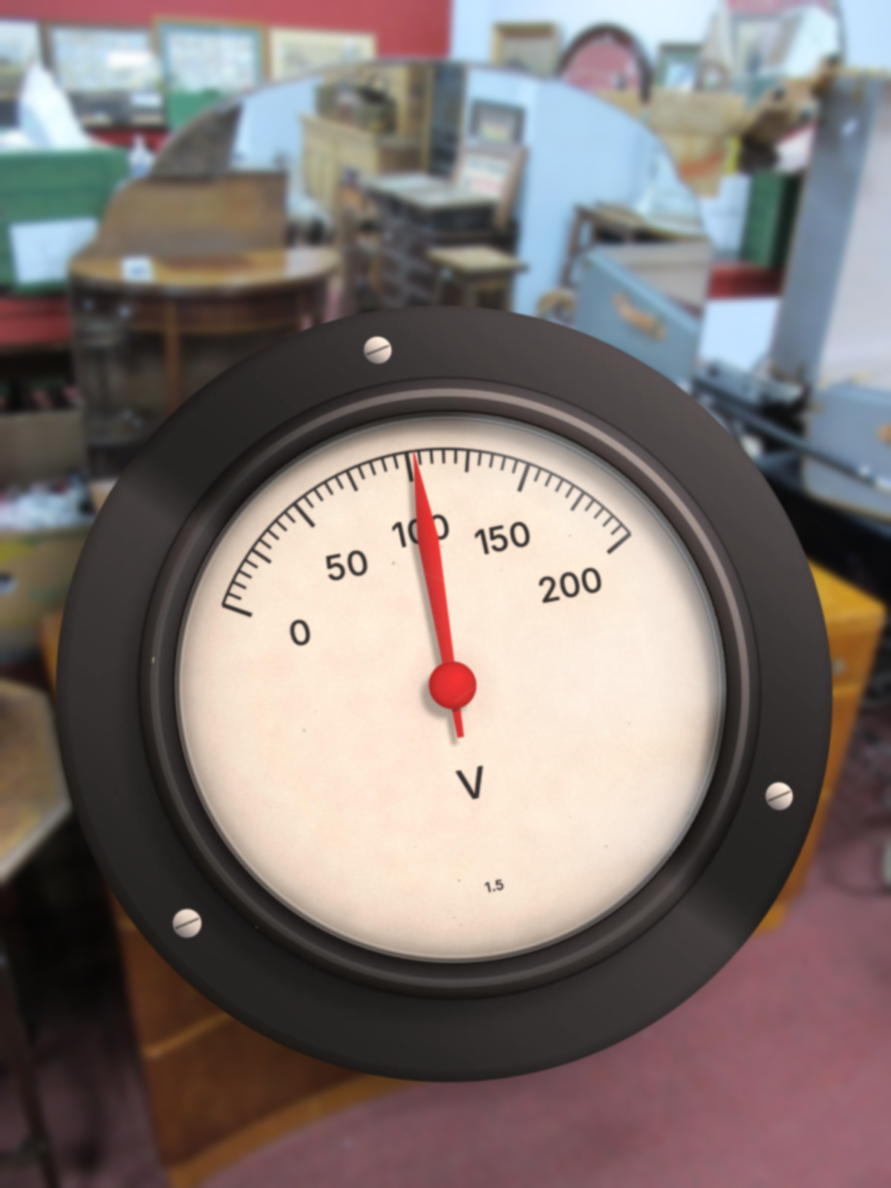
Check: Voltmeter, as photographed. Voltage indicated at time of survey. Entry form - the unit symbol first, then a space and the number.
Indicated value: V 102.5
